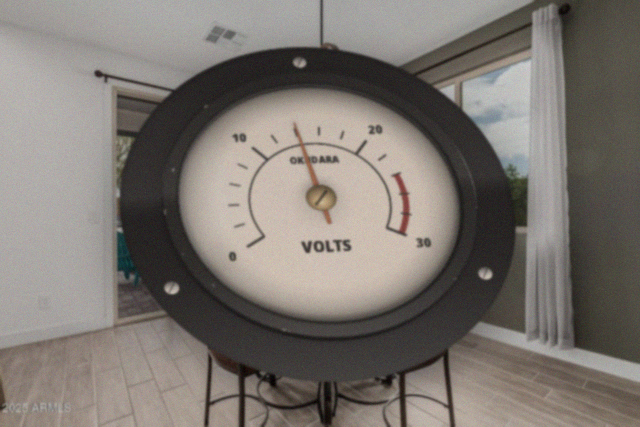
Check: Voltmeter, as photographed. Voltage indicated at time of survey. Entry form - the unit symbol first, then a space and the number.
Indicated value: V 14
